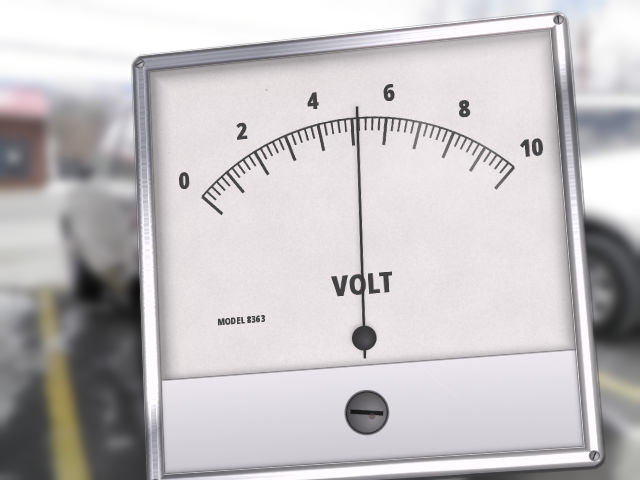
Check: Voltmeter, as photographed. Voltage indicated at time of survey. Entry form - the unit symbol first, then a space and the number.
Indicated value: V 5.2
